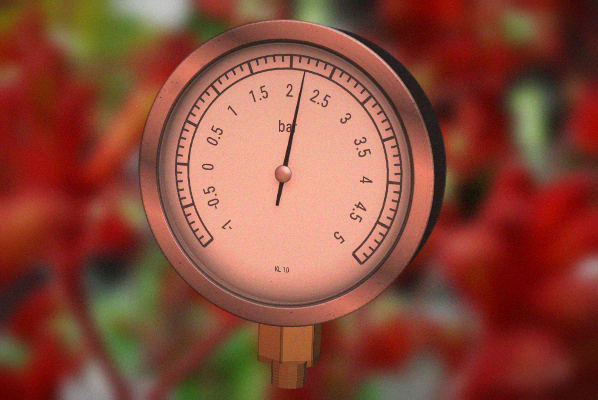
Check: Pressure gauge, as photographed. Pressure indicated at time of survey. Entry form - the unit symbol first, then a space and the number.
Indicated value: bar 2.2
